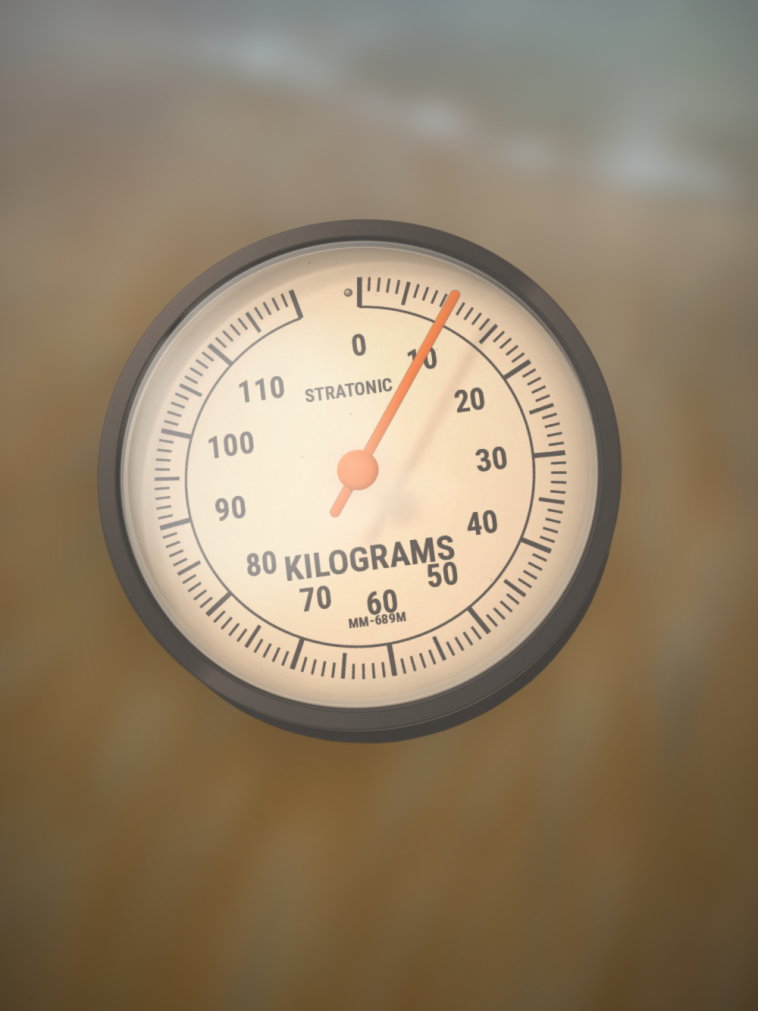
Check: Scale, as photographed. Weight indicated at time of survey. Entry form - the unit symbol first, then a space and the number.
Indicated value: kg 10
